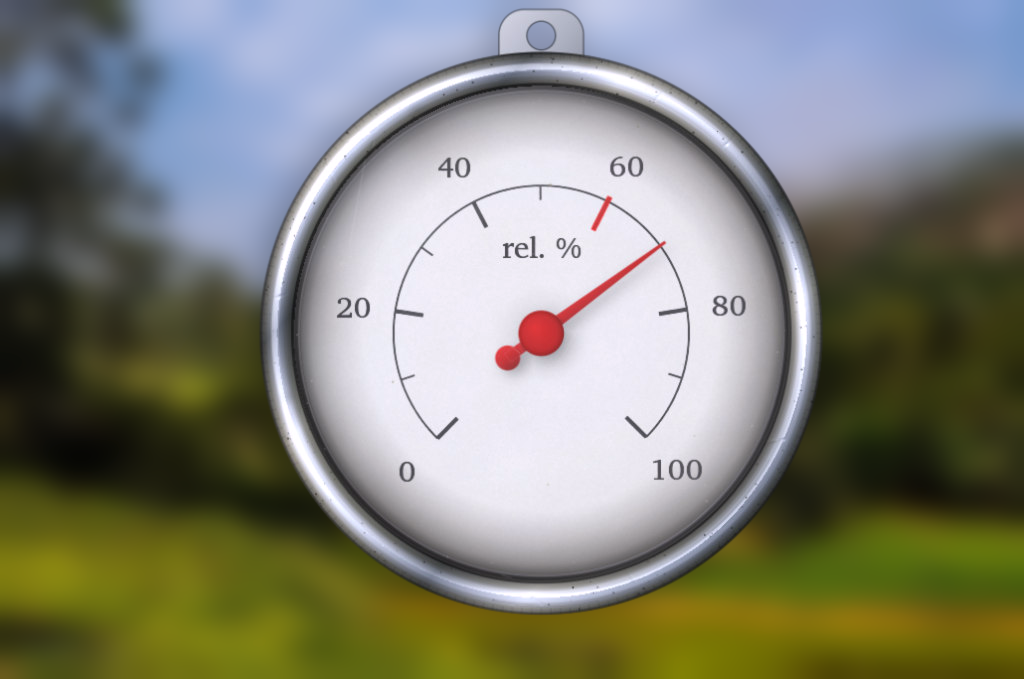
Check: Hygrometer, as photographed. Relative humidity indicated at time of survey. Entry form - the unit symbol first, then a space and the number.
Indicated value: % 70
